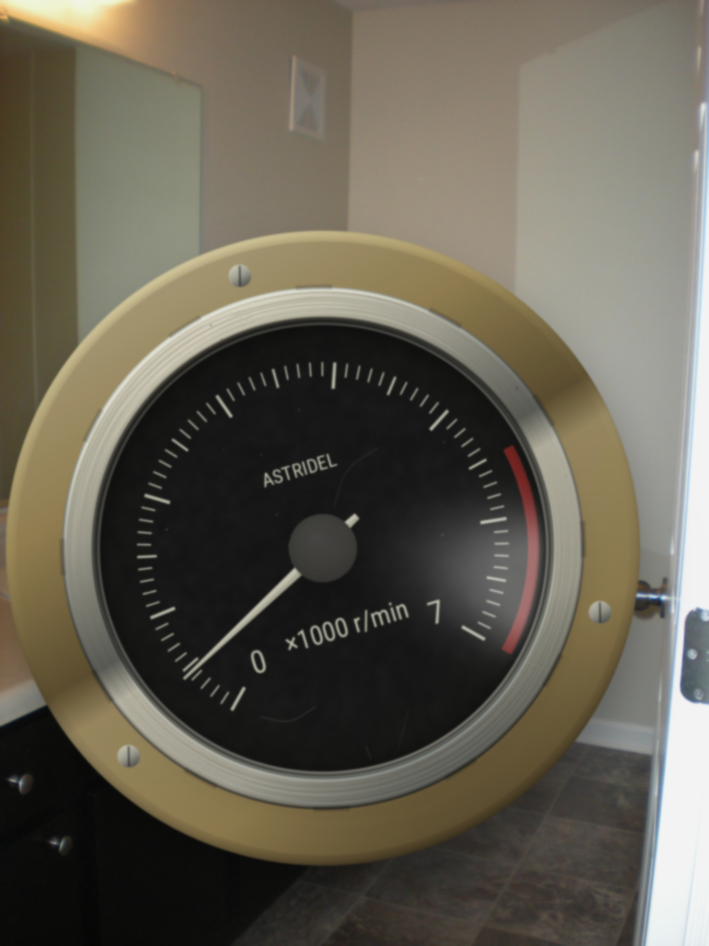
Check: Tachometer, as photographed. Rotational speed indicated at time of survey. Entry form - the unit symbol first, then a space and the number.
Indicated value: rpm 450
